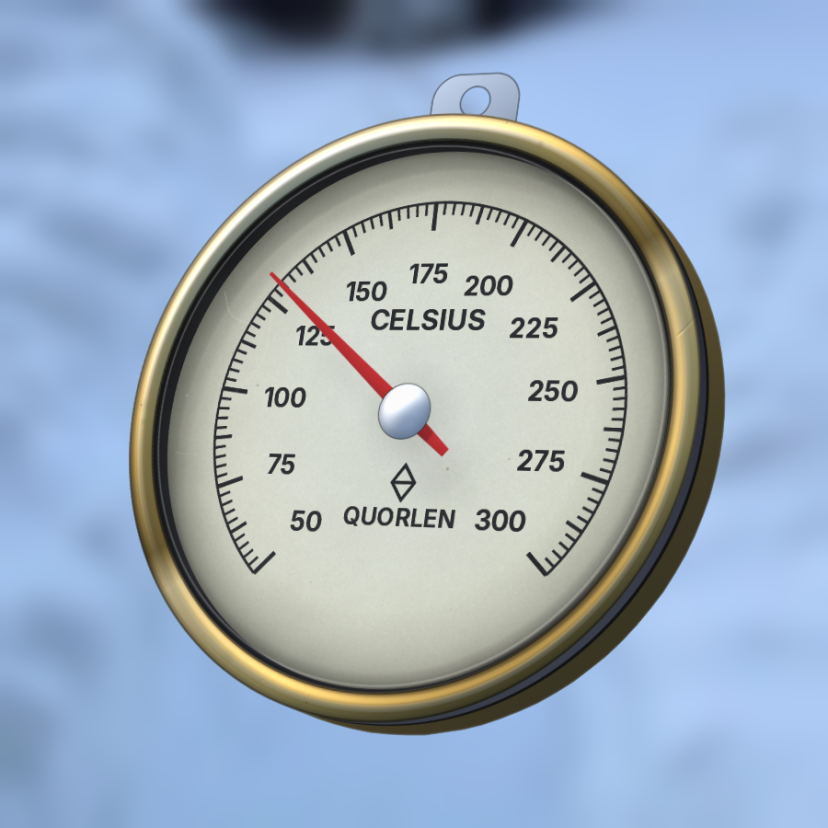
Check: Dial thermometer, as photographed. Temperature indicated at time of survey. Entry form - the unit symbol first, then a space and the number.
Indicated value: °C 130
